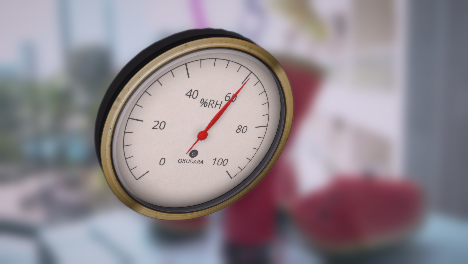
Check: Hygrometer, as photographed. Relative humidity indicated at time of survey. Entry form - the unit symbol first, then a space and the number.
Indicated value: % 60
